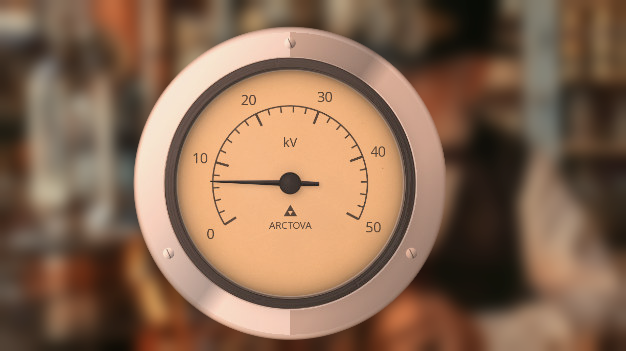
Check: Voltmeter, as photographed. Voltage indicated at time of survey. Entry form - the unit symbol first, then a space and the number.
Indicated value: kV 7
